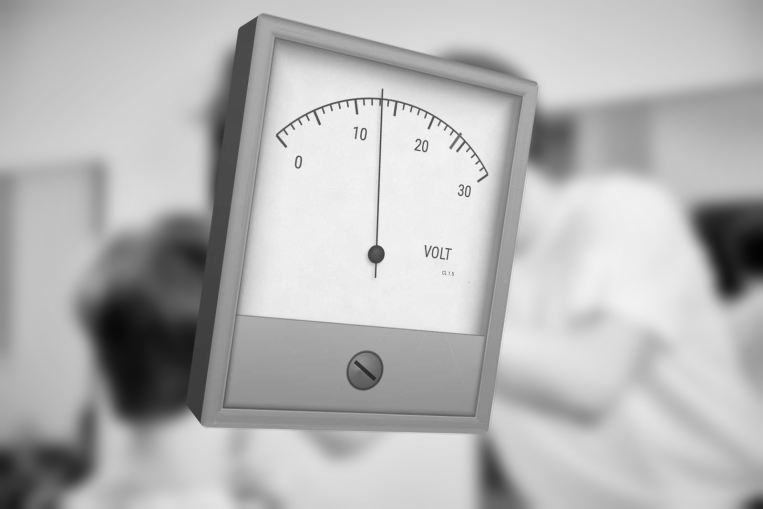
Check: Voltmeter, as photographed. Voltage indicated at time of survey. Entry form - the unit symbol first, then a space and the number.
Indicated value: V 13
